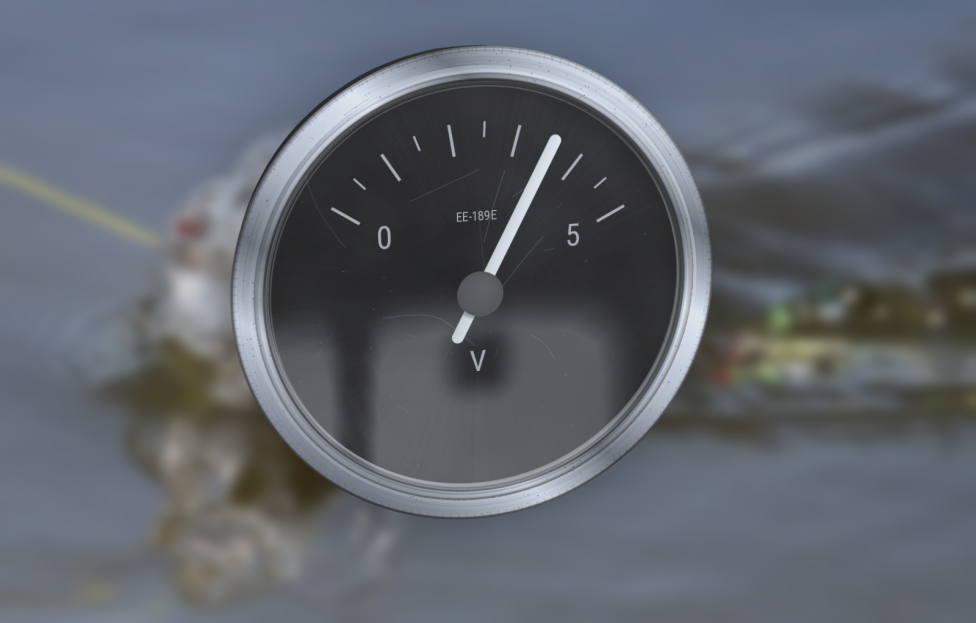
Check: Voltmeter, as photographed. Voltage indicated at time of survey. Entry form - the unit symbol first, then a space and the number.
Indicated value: V 3.5
